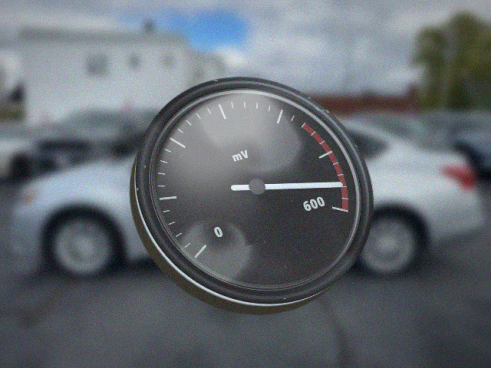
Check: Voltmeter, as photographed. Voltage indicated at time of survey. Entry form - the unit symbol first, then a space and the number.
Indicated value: mV 560
